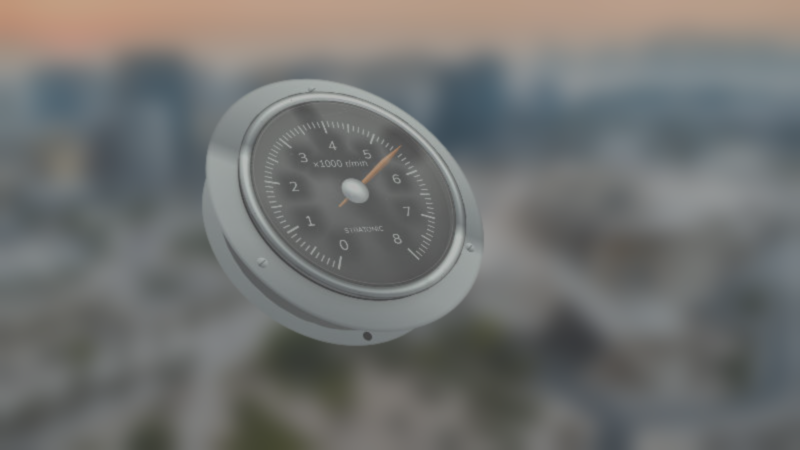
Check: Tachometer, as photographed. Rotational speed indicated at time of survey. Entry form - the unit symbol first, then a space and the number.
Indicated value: rpm 5500
